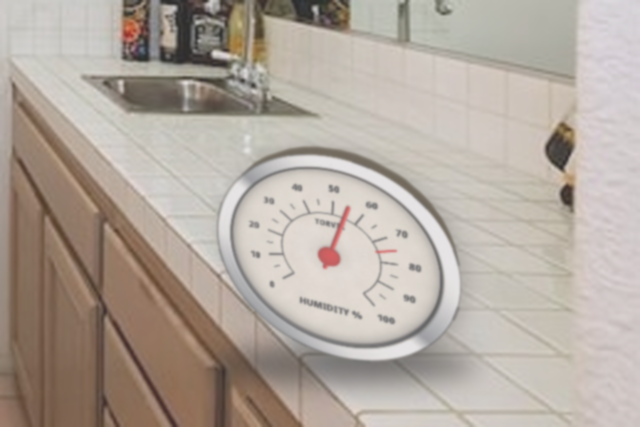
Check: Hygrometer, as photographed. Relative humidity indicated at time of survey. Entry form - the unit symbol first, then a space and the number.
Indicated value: % 55
